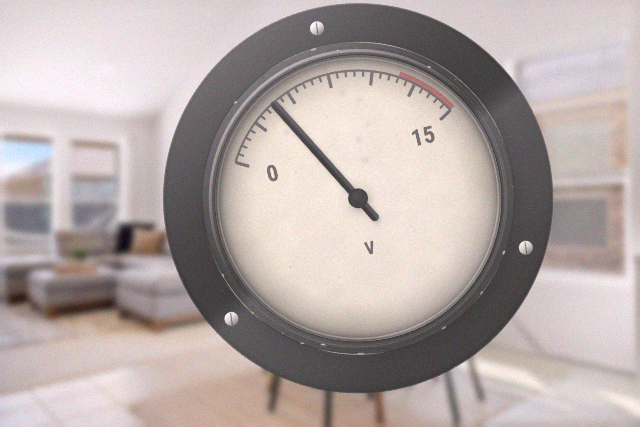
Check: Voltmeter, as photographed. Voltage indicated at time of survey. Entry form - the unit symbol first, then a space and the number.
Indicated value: V 4
